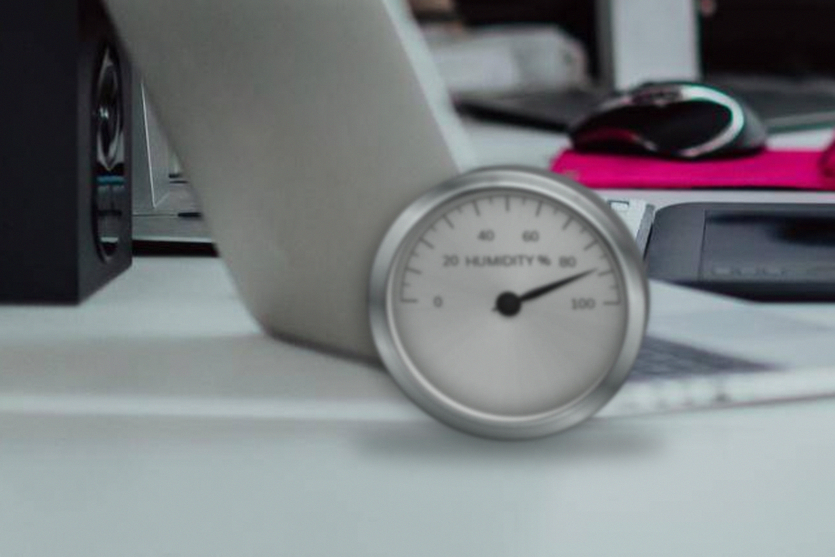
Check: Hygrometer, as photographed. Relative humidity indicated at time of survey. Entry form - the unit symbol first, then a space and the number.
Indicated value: % 87.5
